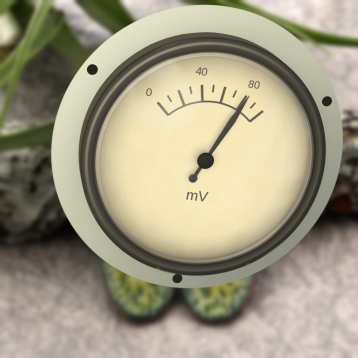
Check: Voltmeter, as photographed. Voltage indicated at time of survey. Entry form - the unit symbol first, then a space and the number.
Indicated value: mV 80
